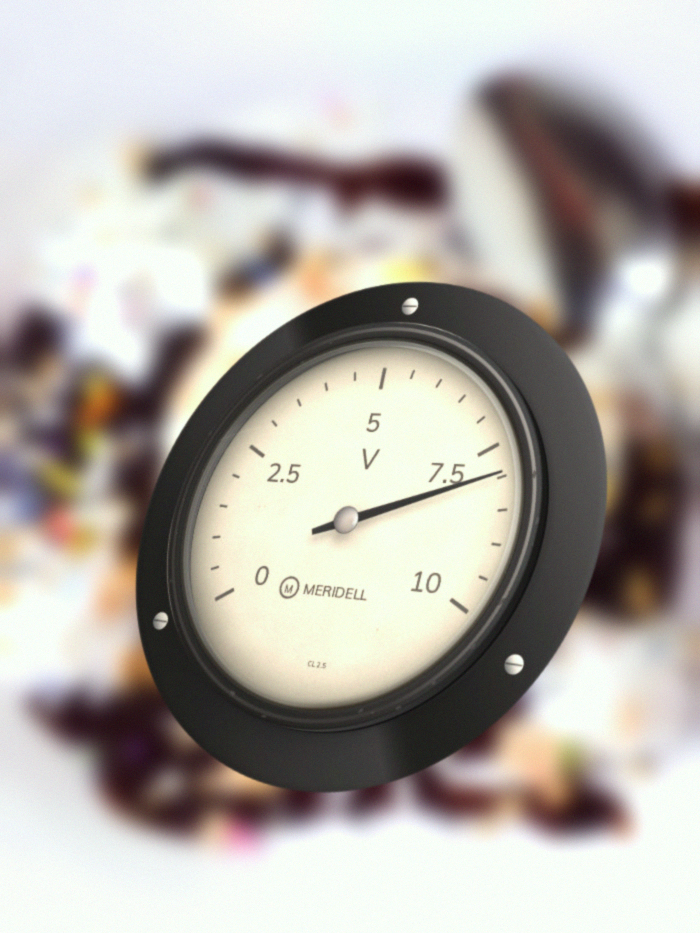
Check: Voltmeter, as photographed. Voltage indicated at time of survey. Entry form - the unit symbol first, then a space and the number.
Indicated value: V 8
